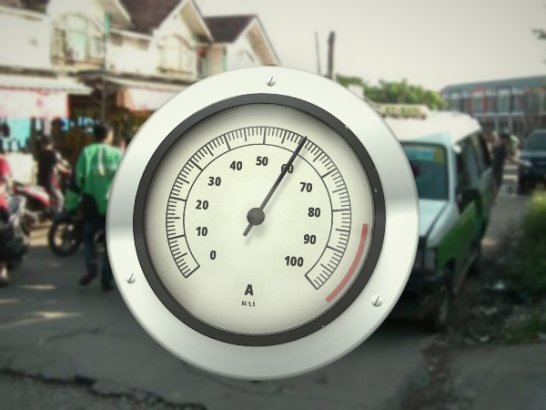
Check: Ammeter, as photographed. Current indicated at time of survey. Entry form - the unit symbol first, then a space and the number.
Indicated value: A 60
